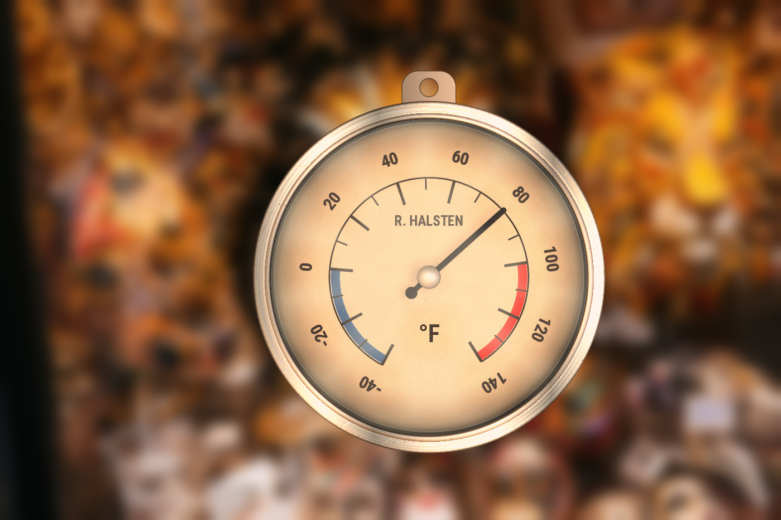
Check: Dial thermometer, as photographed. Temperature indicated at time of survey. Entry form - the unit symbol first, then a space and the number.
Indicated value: °F 80
